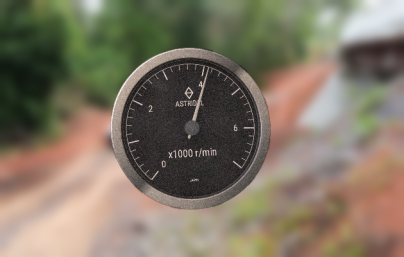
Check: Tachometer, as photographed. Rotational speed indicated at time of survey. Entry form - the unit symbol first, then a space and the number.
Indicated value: rpm 4100
